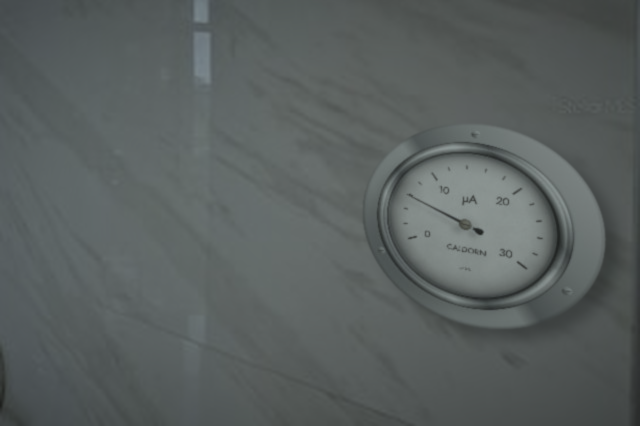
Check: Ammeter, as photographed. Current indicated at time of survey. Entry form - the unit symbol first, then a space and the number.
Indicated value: µA 6
